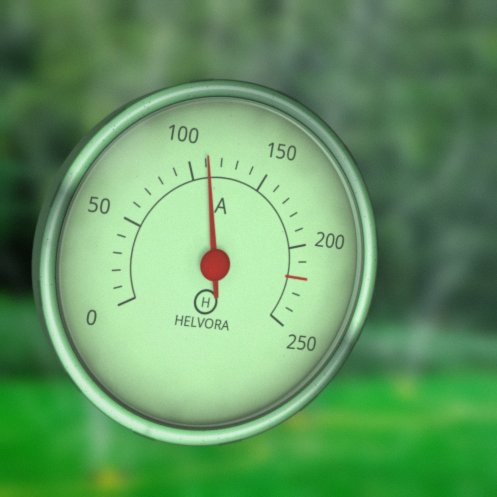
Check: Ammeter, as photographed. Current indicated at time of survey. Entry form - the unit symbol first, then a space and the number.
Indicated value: A 110
